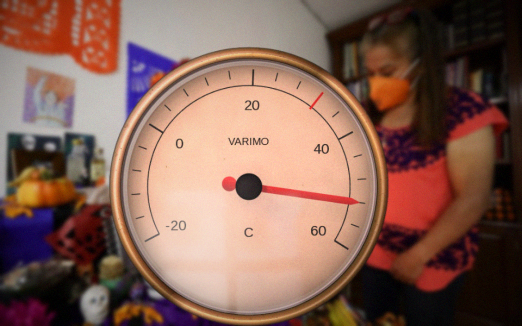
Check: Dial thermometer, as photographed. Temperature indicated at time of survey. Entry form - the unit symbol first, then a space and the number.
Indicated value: °C 52
